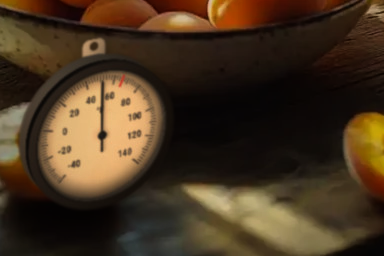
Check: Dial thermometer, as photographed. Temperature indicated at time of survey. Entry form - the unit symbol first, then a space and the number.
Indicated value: °F 50
